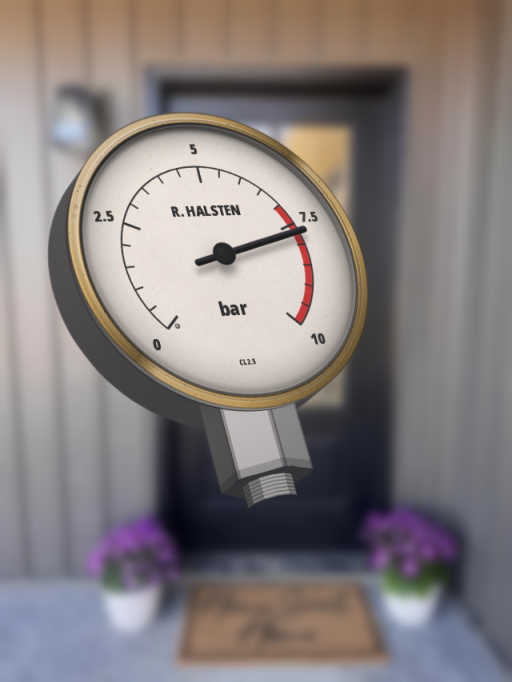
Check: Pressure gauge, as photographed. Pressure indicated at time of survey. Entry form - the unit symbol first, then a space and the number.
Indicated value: bar 7.75
